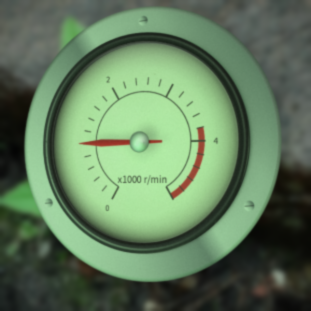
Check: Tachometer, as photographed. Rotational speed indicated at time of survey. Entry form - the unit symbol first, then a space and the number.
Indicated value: rpm 1000
